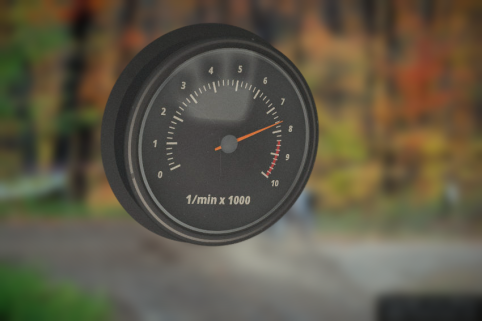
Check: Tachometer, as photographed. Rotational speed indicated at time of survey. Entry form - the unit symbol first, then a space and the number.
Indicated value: rpm 7600
